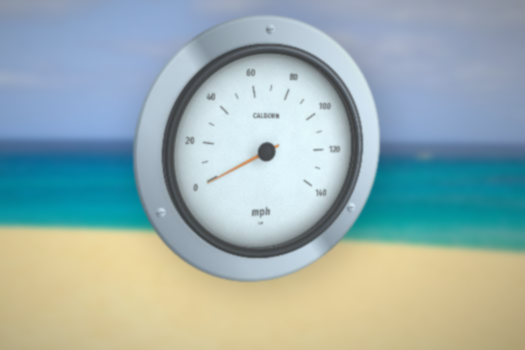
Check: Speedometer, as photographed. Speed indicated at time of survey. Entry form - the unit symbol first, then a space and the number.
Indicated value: mph 0
